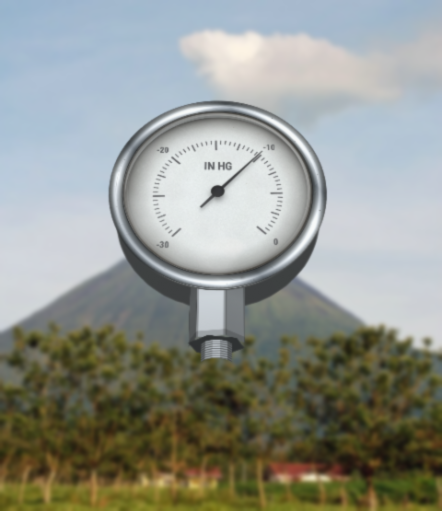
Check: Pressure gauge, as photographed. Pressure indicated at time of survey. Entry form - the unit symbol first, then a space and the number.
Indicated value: inHg -10
